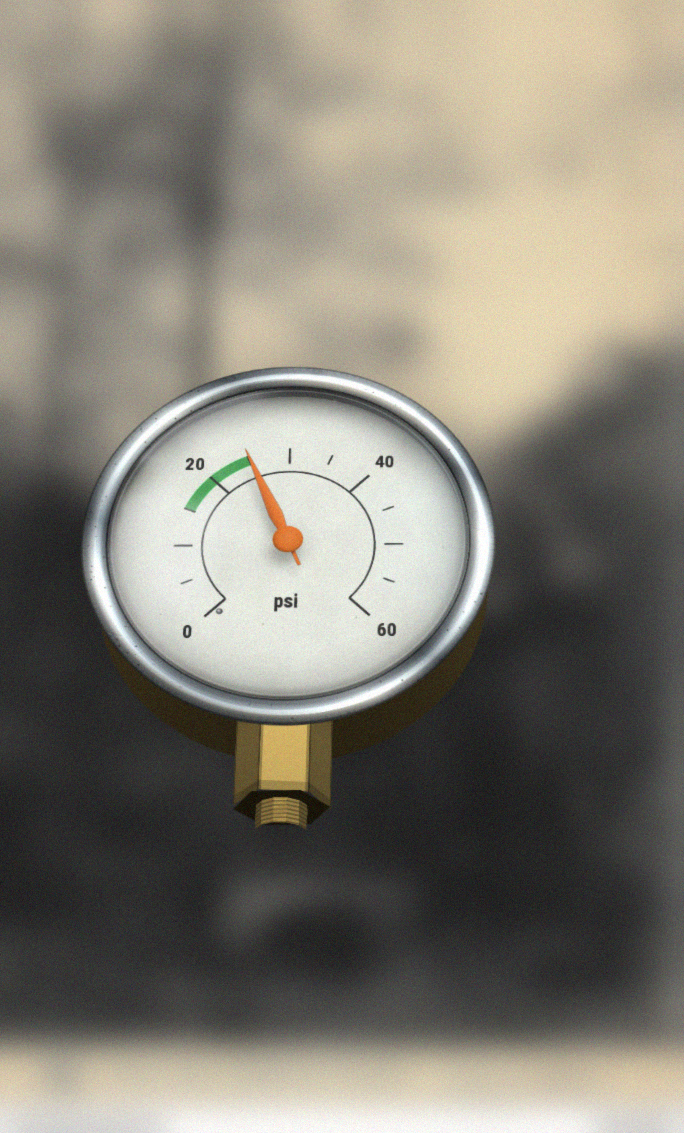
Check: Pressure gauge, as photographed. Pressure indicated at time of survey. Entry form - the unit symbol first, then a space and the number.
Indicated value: psi 25
